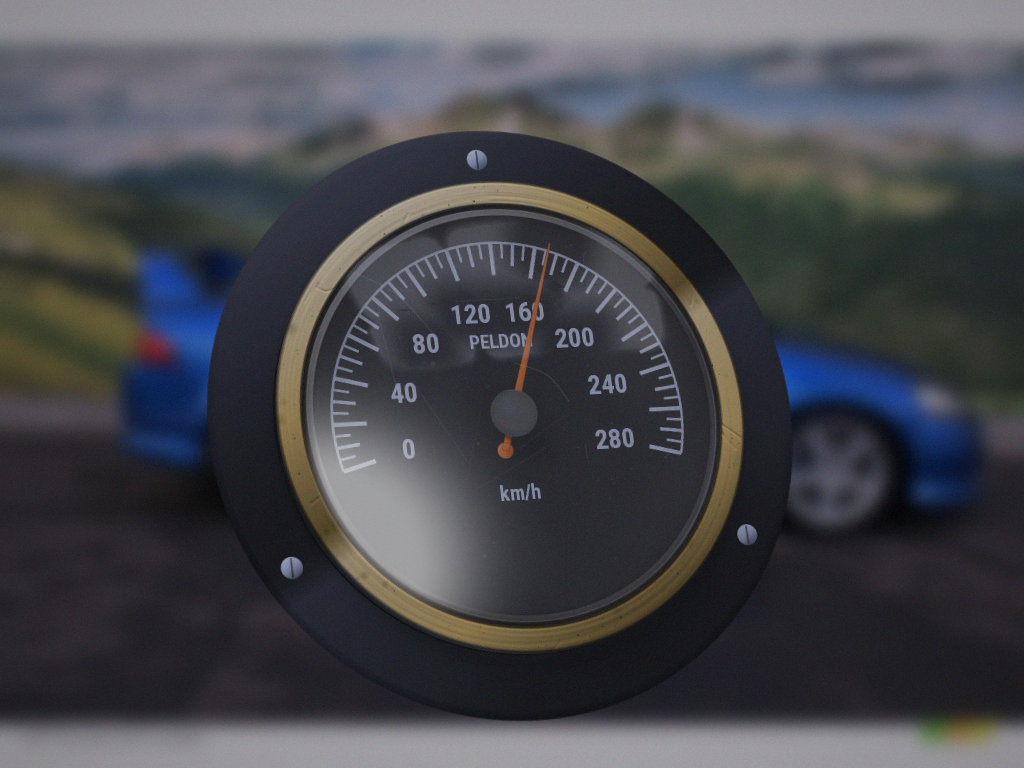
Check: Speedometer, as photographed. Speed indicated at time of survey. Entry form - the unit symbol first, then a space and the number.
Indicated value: km/h 165
